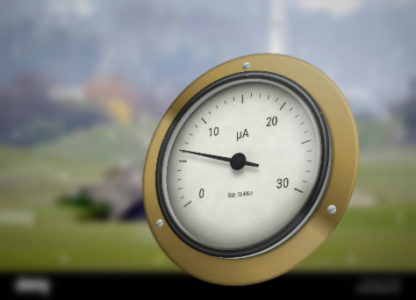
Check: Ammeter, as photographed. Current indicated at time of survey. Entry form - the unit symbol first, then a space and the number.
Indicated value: µA 6
